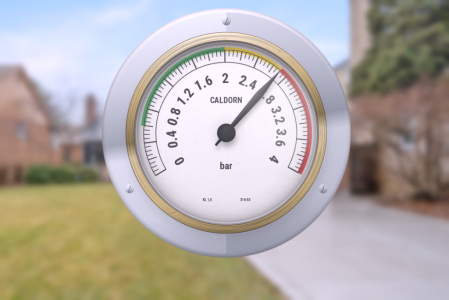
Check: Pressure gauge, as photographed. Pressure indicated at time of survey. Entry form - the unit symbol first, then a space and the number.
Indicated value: bar 2.7
